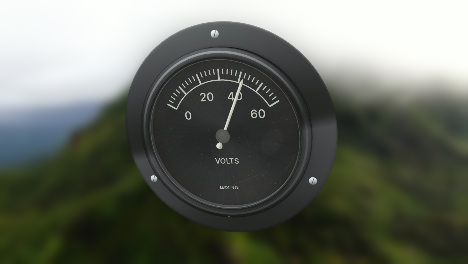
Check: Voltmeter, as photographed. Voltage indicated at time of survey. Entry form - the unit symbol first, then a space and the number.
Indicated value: V 42
